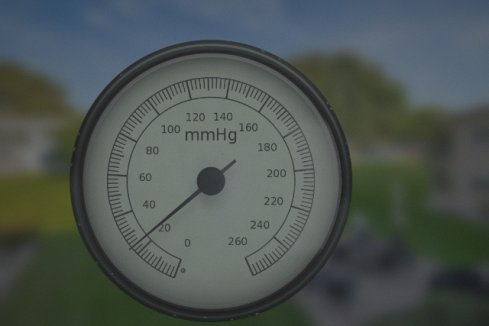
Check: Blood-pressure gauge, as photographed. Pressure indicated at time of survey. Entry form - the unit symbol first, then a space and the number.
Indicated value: mmHg 24
